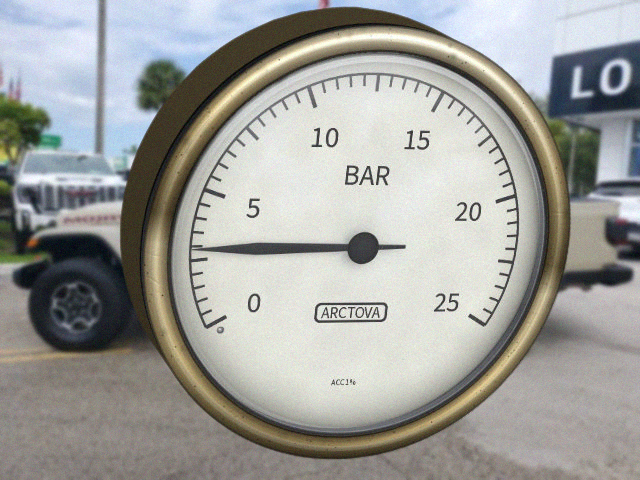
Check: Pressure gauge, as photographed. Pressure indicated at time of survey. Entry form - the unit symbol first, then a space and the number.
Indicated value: bar 3
